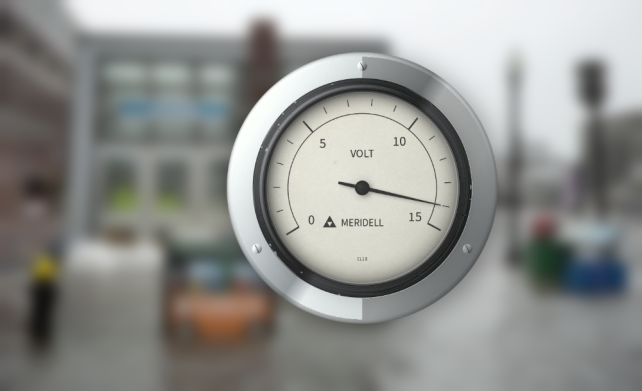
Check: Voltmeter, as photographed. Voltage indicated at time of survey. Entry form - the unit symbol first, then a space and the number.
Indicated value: V 14
